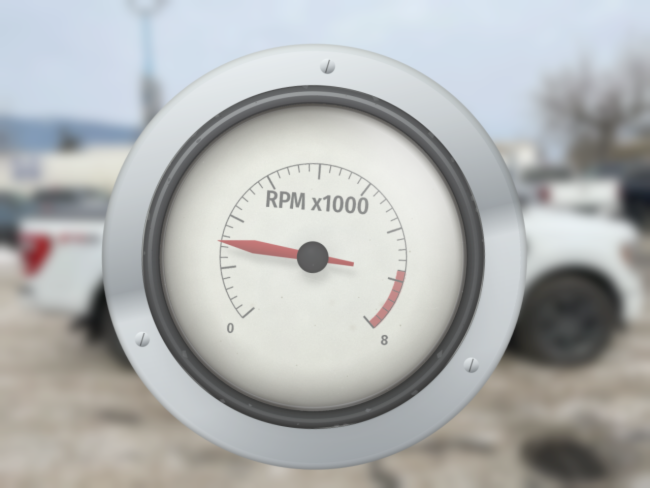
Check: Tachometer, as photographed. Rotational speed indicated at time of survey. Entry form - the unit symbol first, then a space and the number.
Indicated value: rpm 1500
